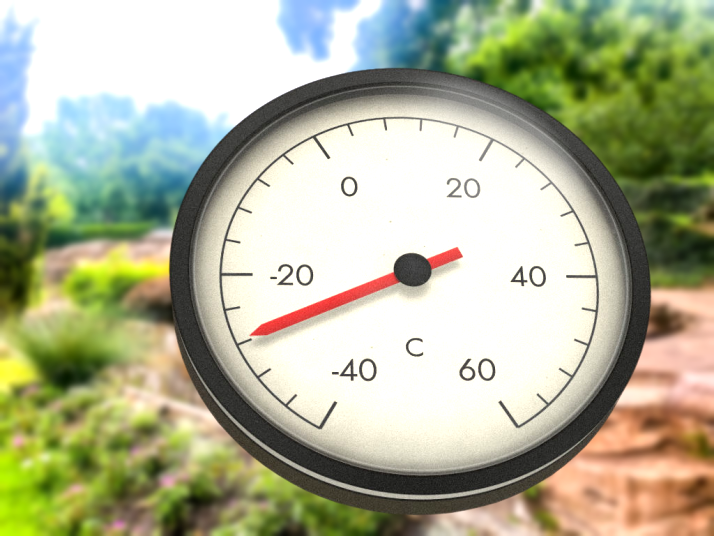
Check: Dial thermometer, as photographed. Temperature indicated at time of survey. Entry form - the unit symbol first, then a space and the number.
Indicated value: °C -28
